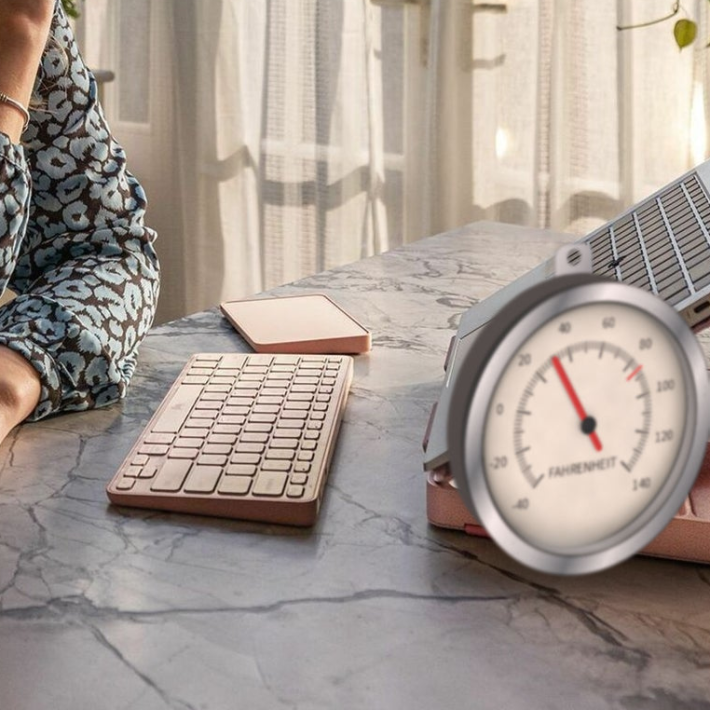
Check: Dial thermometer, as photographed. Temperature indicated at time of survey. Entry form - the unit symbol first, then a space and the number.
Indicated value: °F 30
